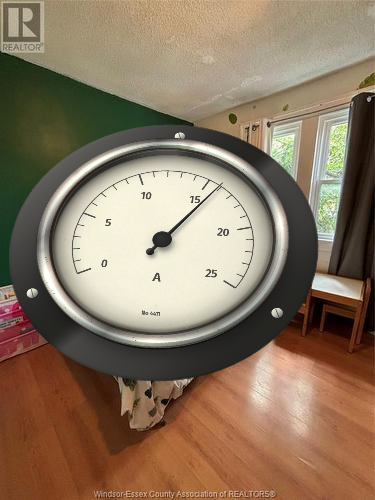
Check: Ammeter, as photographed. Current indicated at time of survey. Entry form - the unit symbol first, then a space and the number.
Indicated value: A 16
